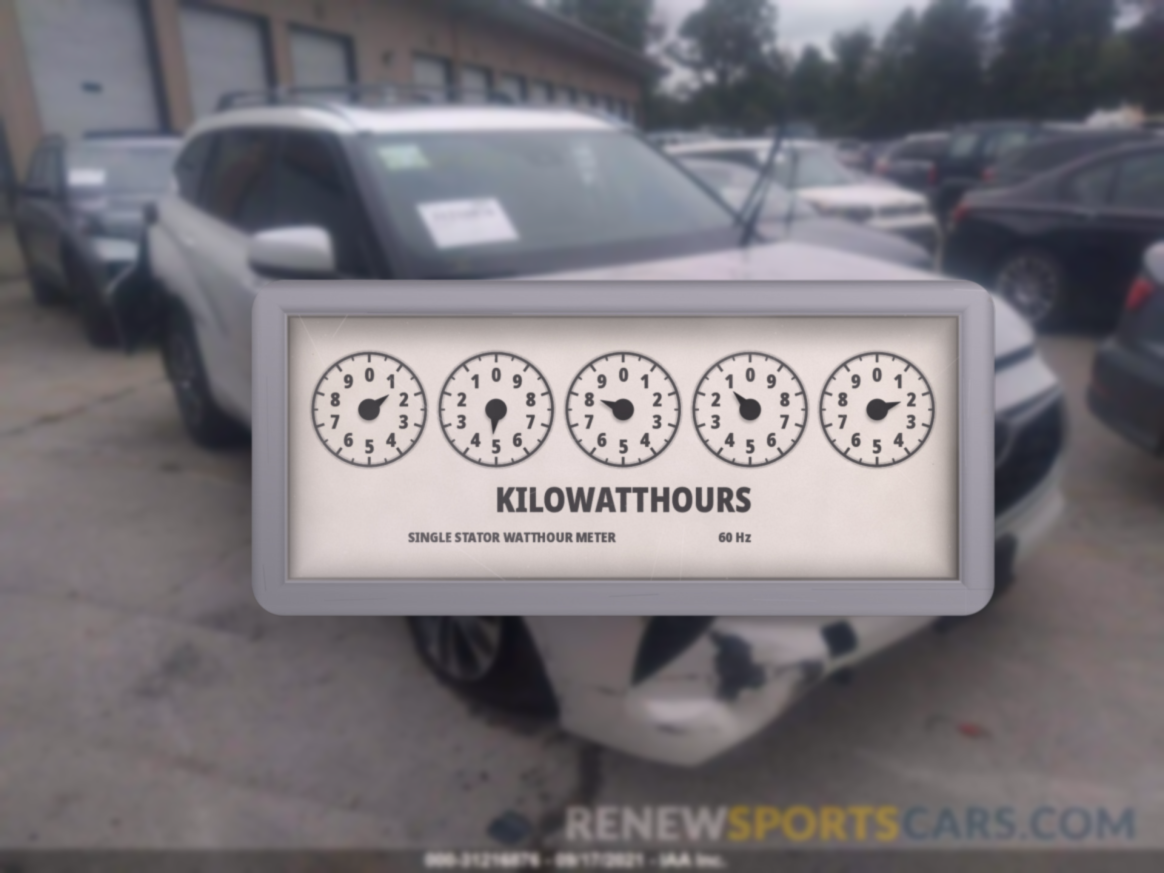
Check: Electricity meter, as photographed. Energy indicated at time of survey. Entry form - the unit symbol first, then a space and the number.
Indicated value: kWh 14812
